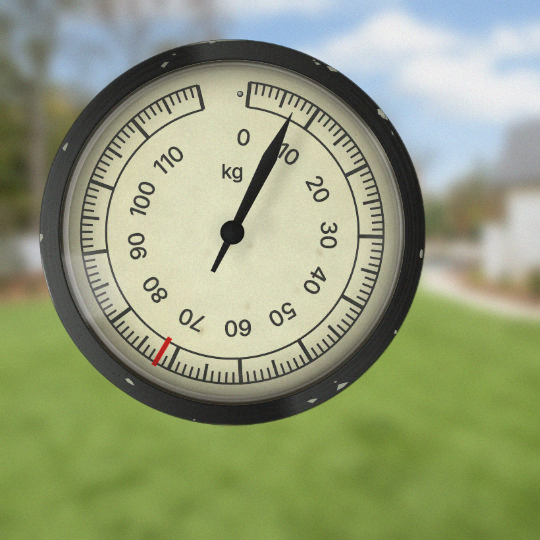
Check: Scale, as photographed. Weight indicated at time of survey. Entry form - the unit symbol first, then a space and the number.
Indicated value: kg 7
